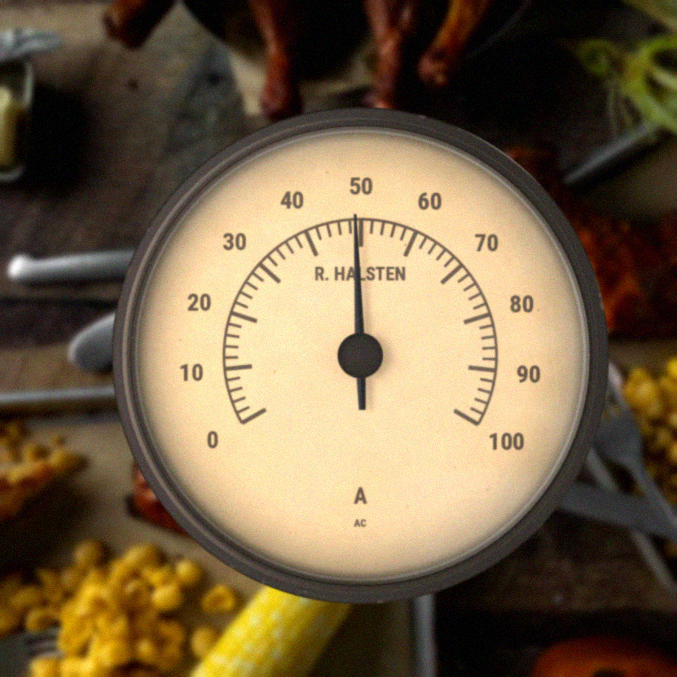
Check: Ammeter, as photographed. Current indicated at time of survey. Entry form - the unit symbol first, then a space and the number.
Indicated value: A 49
